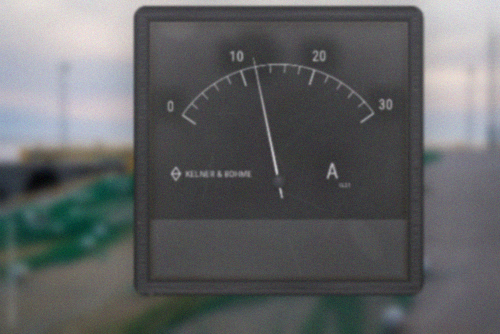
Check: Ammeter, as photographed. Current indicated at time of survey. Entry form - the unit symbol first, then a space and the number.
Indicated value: A 12
